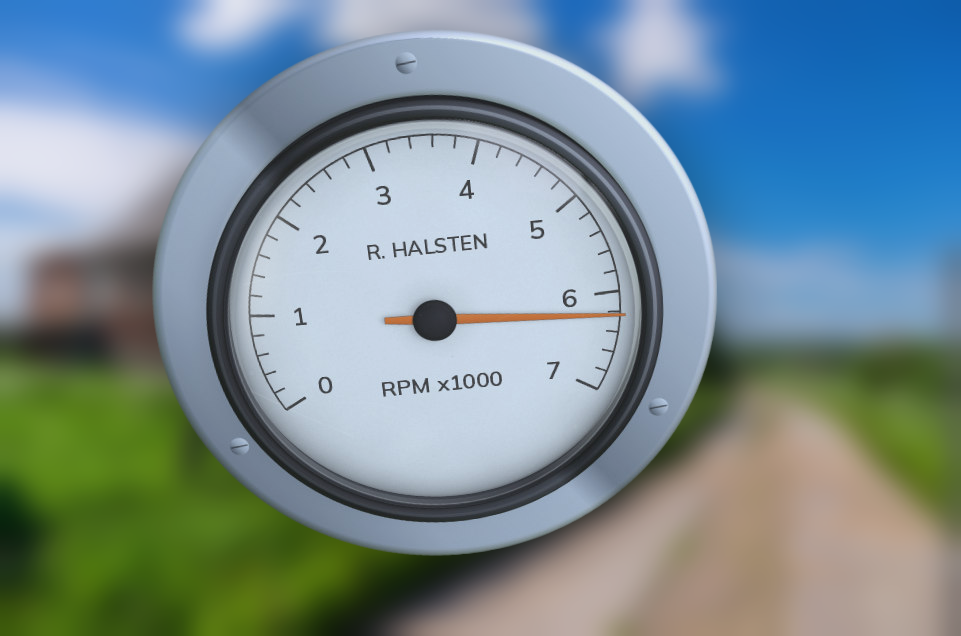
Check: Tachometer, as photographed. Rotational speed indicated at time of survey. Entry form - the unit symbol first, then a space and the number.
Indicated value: rpm 6200
